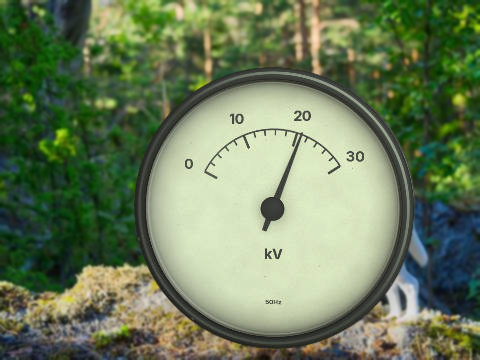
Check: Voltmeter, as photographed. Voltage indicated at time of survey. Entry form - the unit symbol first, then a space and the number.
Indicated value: kV 21
